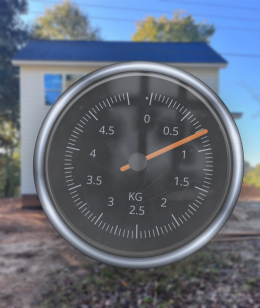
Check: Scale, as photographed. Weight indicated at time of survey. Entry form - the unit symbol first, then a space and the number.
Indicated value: kg 0.8
